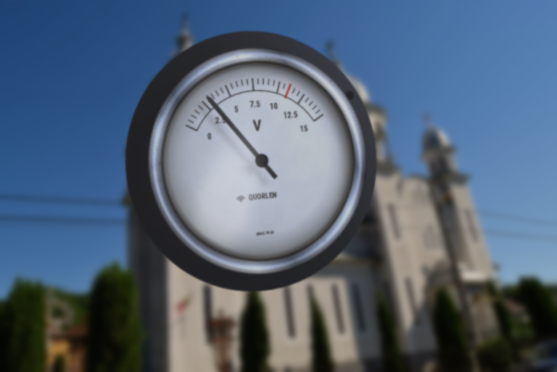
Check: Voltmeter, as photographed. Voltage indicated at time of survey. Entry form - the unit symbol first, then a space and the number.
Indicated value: V 3
